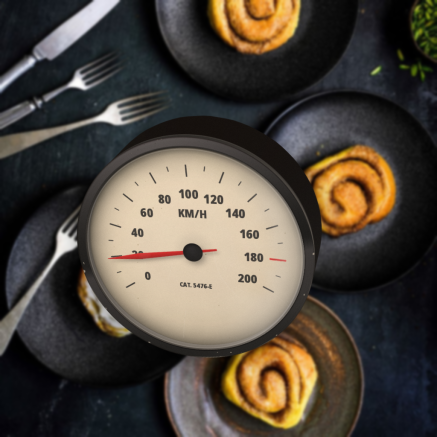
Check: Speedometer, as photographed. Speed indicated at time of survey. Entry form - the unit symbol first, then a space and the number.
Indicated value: km/h 20
